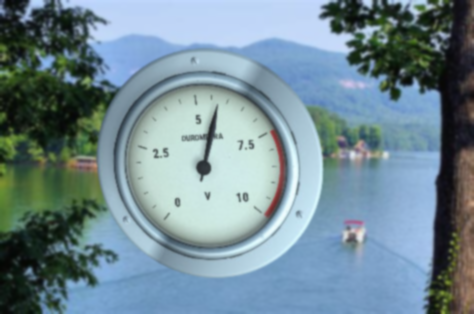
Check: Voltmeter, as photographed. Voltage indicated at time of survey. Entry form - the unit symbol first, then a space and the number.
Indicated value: V 5.75
